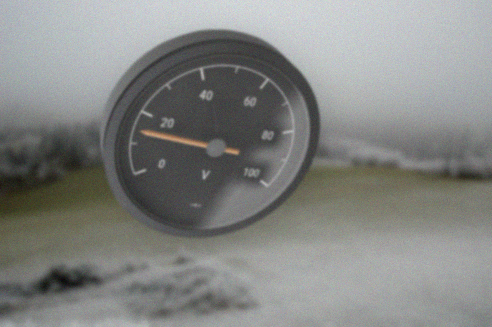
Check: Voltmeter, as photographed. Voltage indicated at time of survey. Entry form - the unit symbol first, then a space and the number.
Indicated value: V 15
